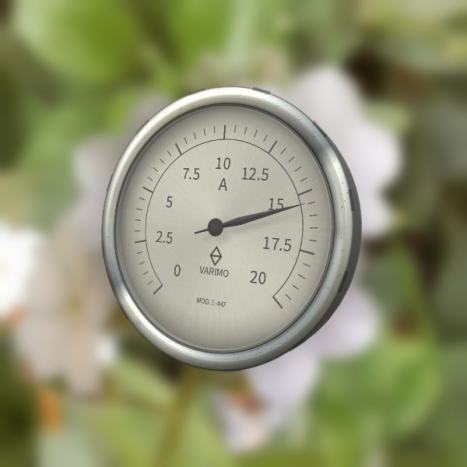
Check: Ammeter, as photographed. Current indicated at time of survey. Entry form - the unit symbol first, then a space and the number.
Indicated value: A 15.5
